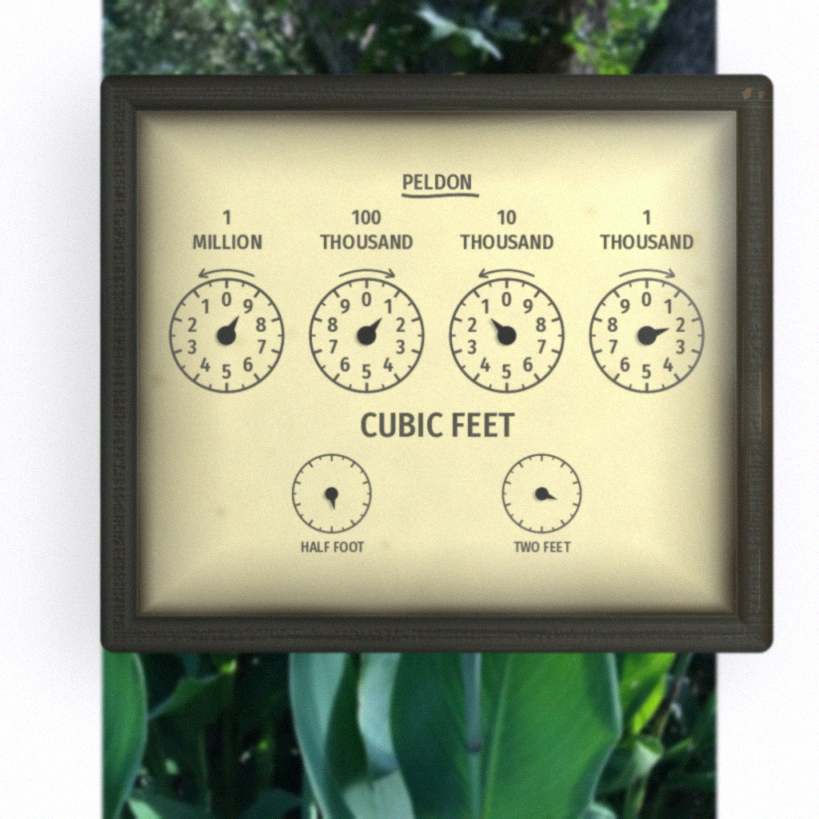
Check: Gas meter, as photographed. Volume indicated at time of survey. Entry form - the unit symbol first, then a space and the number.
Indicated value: ft³ 911200
